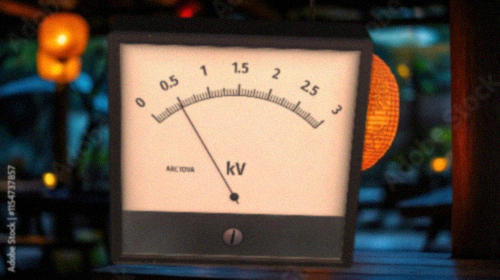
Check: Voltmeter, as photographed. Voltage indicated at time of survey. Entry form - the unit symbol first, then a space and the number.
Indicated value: kV 0.5
